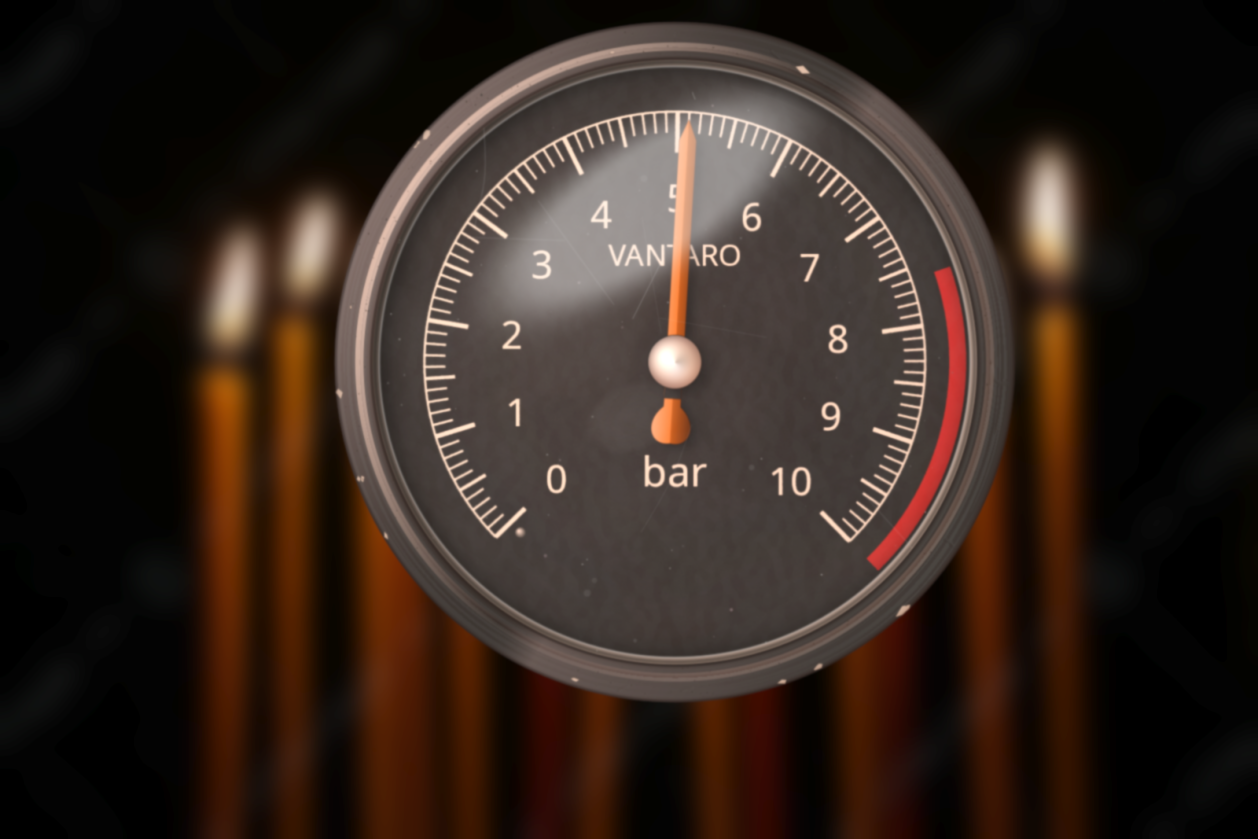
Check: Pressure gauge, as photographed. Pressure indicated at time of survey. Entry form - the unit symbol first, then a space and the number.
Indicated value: bar 5.1
